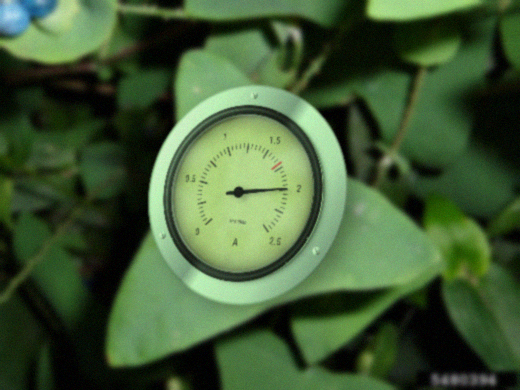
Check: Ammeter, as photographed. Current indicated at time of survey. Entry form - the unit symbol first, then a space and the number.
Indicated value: A 2
